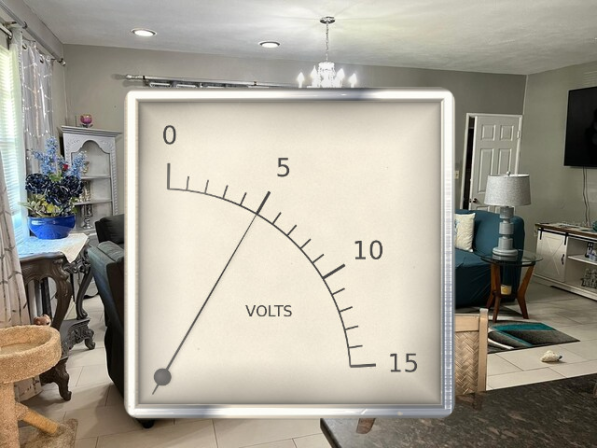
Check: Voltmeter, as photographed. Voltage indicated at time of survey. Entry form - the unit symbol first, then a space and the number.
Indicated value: V 5
